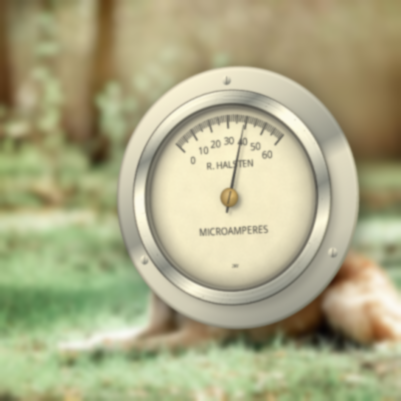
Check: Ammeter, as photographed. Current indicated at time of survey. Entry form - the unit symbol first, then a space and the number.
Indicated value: µA 40
